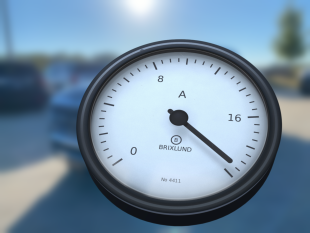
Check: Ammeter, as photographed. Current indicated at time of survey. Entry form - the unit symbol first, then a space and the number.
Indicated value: A 19.5
